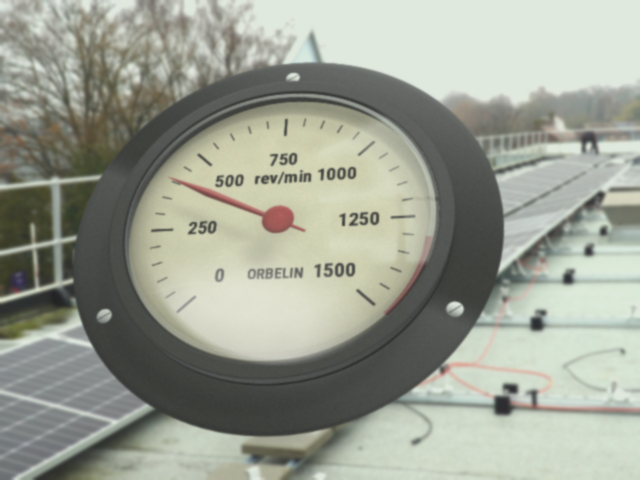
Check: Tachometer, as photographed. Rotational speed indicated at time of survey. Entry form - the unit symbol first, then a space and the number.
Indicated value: rpm 400
